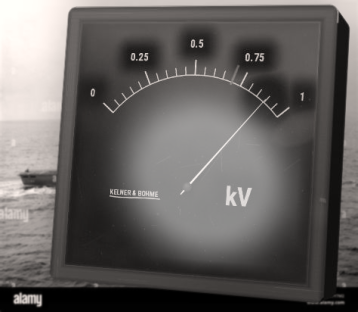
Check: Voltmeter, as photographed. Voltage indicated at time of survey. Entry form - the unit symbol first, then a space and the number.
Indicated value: kV 0.9
